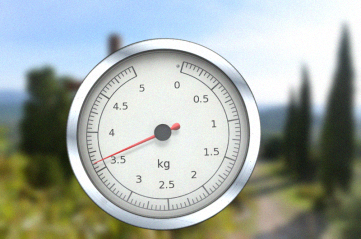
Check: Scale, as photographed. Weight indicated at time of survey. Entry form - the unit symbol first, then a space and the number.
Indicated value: kg 3.6
